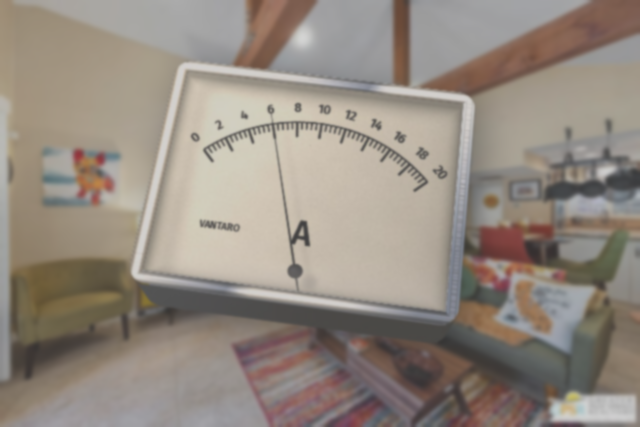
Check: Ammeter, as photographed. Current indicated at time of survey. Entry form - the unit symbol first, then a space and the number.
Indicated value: A 6
